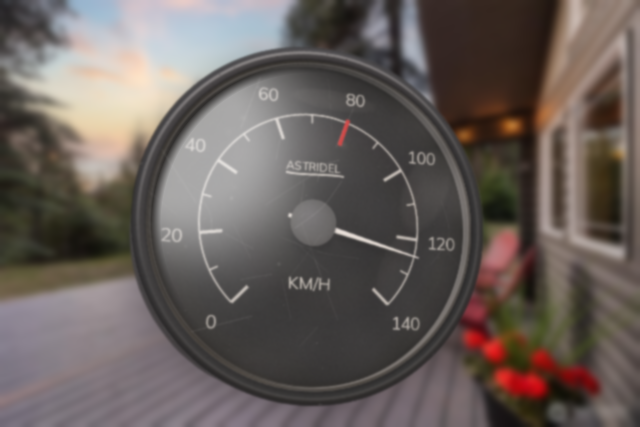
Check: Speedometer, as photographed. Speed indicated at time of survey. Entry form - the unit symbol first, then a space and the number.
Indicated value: km/h 125
